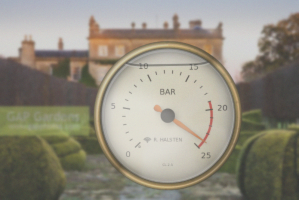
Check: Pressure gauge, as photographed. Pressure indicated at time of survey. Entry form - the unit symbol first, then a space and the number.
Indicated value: bar 24
